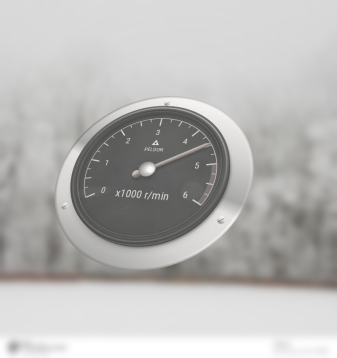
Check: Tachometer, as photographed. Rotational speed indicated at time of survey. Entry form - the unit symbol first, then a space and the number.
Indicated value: rpm 4500
